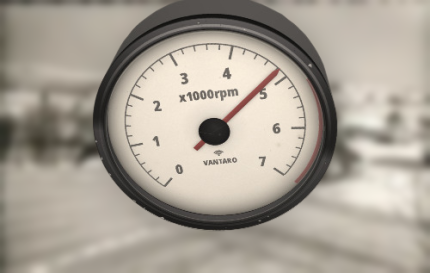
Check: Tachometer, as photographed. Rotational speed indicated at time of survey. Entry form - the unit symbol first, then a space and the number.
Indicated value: rpm 4800
